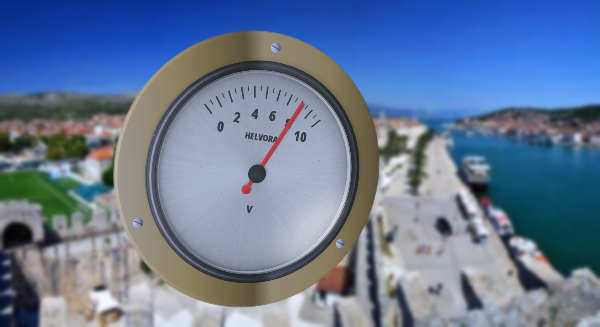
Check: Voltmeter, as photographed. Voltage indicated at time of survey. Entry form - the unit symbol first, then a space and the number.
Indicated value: V 8
